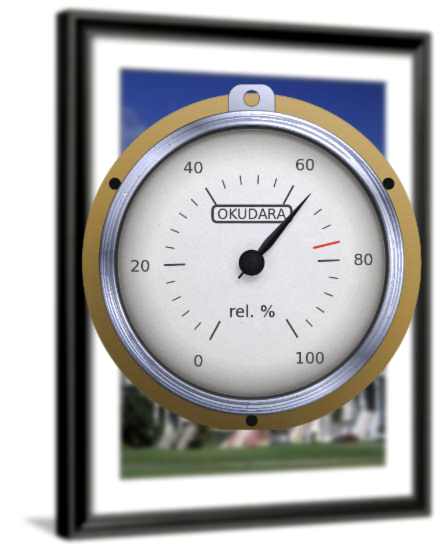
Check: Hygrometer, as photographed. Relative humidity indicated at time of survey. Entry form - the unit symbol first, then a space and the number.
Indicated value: % 64
